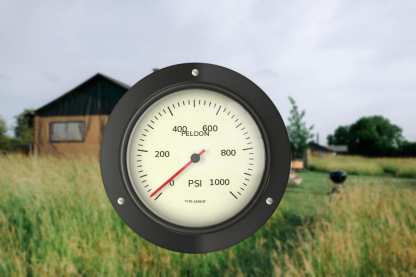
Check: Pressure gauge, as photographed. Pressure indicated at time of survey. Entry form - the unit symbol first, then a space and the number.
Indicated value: psi 20
